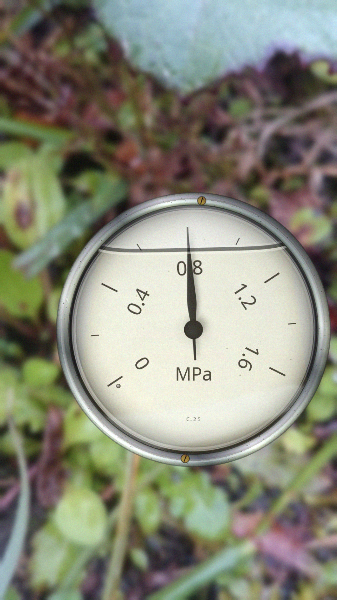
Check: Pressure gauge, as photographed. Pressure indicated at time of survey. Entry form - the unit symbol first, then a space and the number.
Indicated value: MPa 0.8
